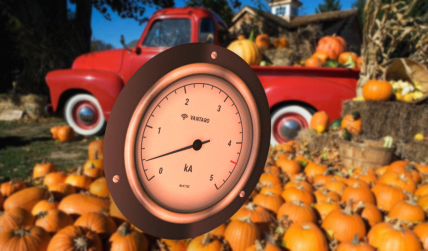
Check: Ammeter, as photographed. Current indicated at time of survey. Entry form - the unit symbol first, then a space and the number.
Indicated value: kA 0.4
